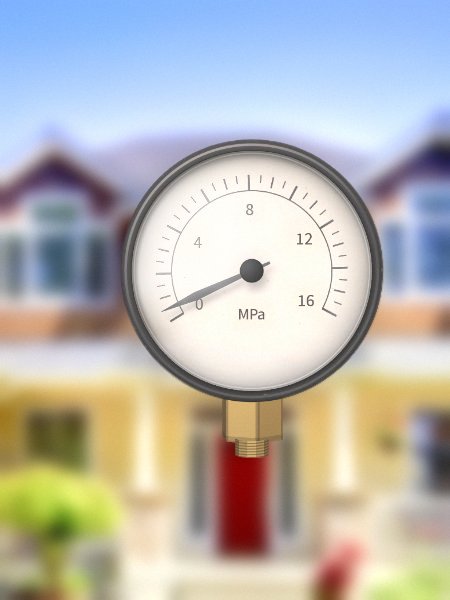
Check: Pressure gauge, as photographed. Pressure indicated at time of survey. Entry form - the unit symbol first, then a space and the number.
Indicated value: MPa 0.5
